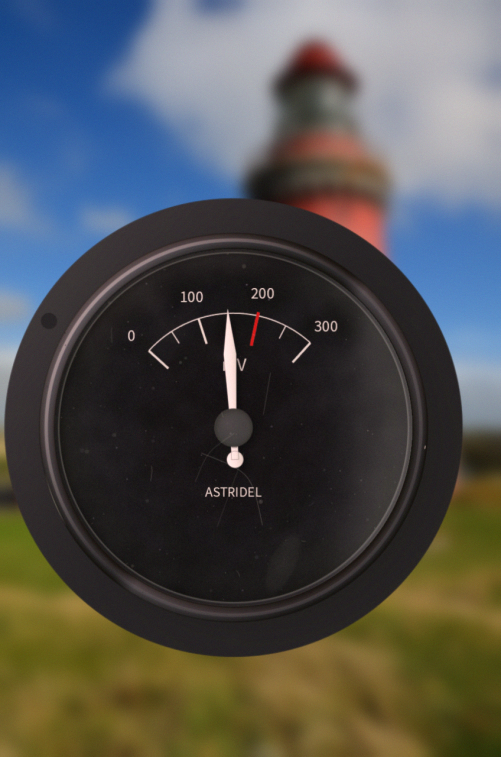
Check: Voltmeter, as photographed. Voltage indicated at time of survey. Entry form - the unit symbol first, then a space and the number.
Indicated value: mV 150
